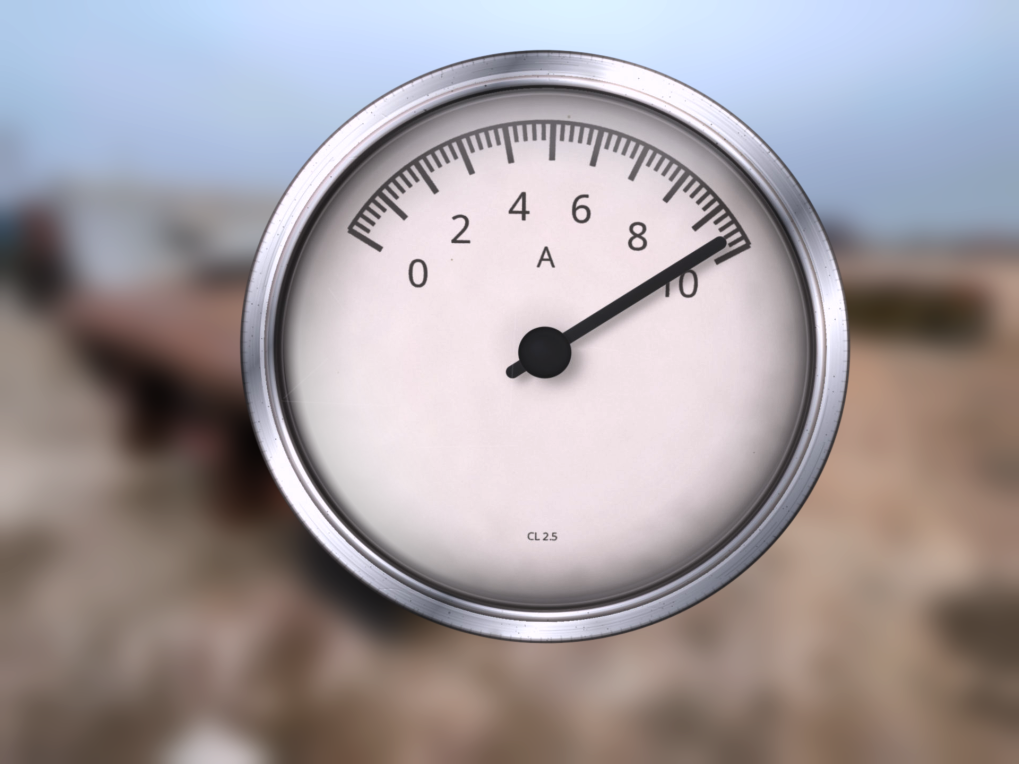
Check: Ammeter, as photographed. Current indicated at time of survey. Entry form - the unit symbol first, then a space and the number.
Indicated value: A 9.6
